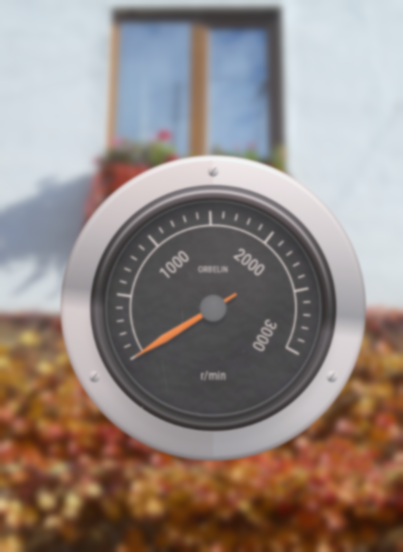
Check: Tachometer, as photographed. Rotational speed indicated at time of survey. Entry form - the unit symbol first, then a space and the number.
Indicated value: rpm 0
